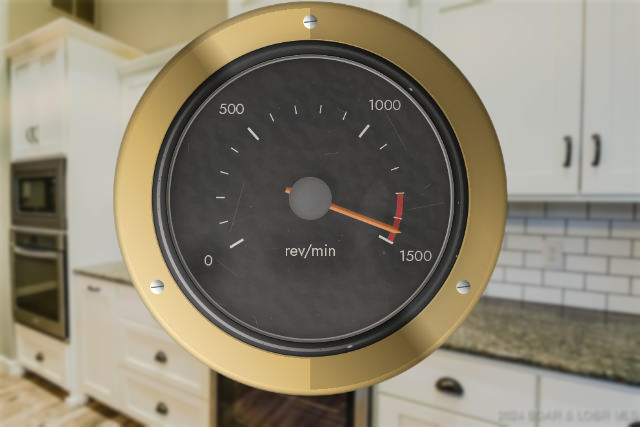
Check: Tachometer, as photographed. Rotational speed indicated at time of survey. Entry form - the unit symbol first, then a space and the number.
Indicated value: rpm 1450
